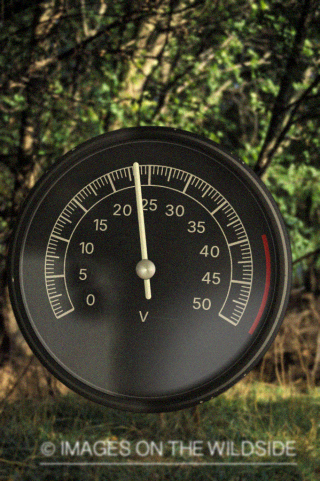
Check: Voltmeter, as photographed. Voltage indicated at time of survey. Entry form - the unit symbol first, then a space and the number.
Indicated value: V 23.5
